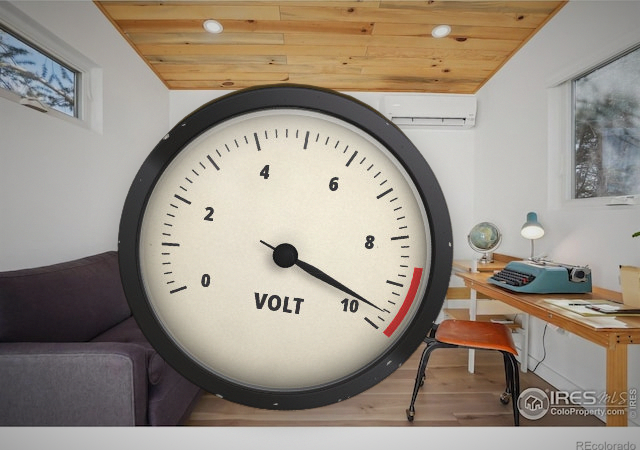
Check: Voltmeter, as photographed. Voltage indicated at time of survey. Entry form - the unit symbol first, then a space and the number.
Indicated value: V 9.6
